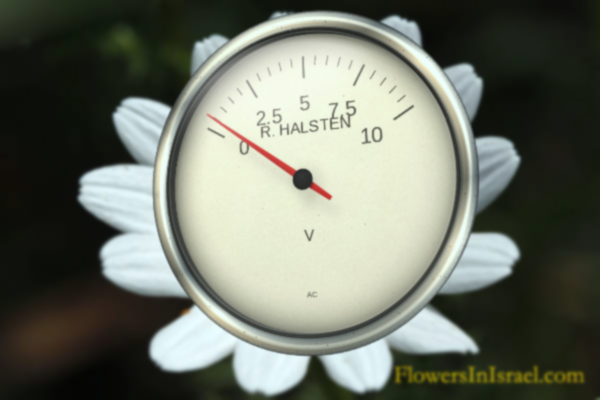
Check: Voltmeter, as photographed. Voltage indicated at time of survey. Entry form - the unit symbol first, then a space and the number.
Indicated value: V 0.5
